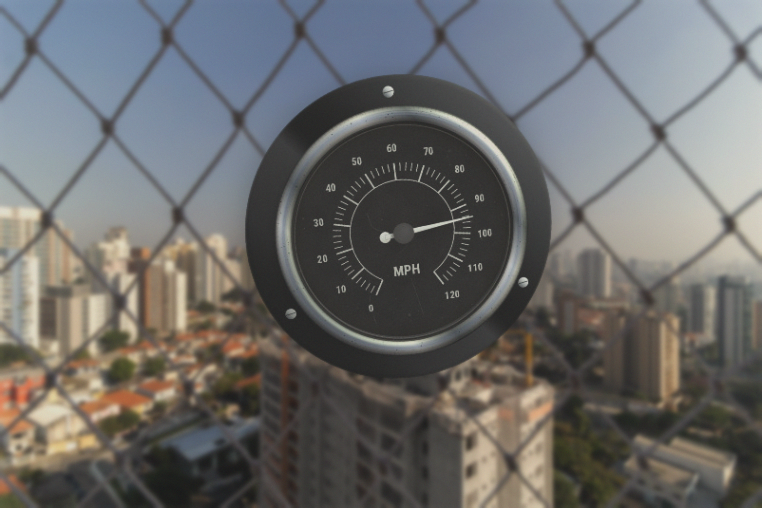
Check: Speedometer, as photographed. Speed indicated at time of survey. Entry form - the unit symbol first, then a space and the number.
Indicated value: mph 94
